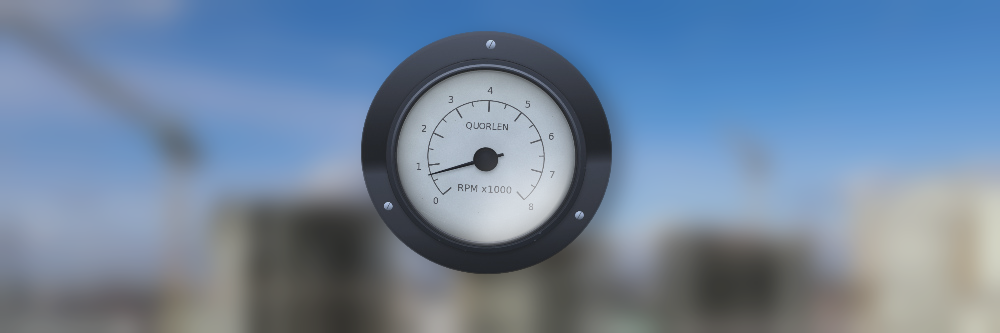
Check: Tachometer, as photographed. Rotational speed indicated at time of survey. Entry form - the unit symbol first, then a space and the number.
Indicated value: rpm 750
